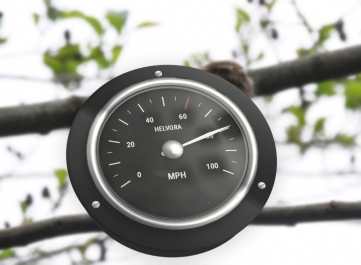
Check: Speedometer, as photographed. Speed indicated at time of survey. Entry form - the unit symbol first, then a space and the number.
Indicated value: mph 80
